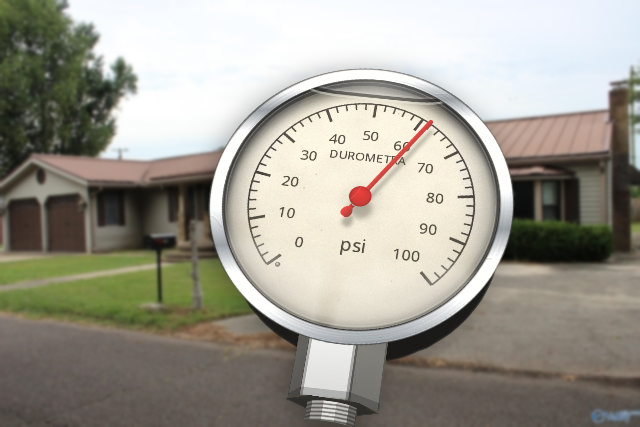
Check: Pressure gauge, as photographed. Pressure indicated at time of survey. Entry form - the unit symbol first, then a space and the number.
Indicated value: psi 62
